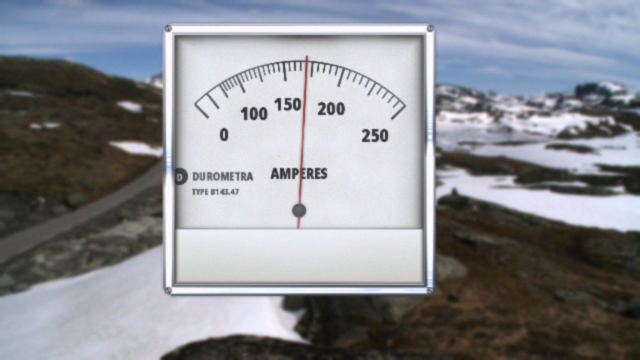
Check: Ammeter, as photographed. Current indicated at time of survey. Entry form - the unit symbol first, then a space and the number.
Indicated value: A 170
